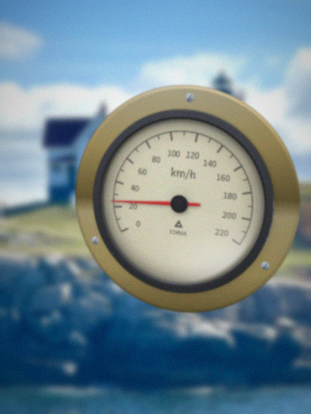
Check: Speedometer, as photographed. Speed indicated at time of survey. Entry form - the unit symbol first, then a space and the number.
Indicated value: km/h 25
